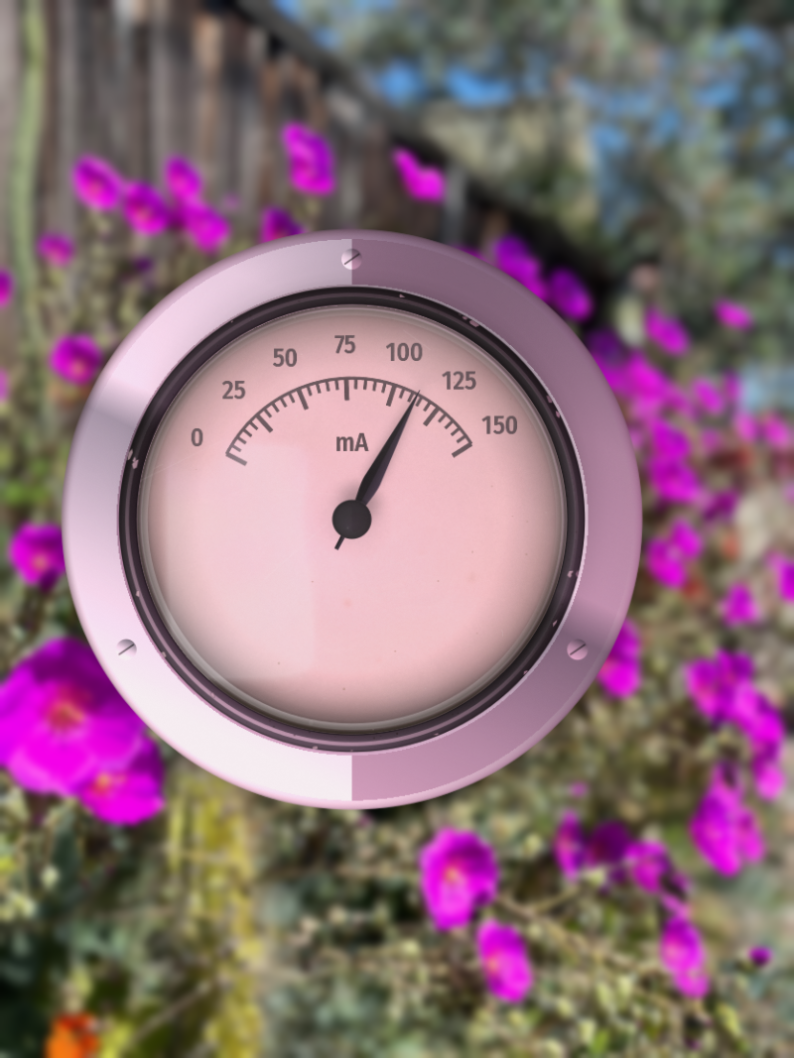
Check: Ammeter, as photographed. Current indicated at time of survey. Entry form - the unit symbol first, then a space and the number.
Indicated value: mA 112.5
